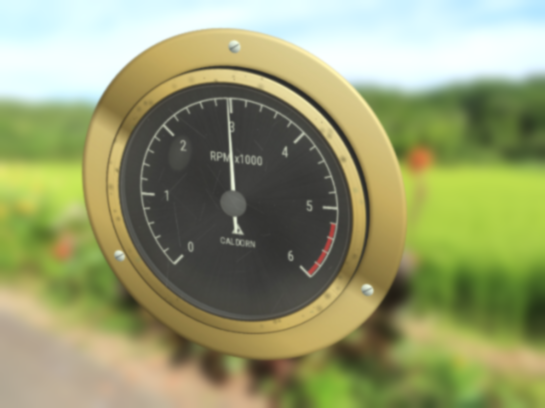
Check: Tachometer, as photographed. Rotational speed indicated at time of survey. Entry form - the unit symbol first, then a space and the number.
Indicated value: rpm 3000
